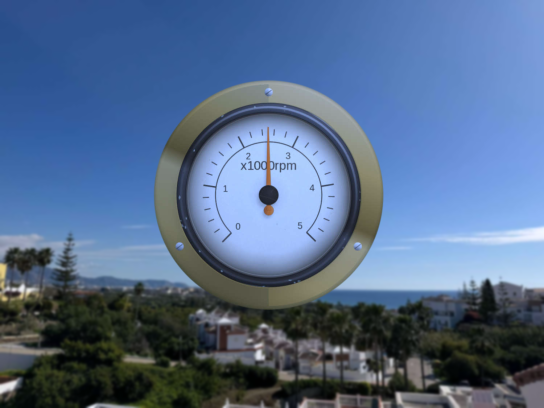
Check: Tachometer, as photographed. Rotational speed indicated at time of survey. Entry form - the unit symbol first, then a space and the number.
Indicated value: rpm 2500
